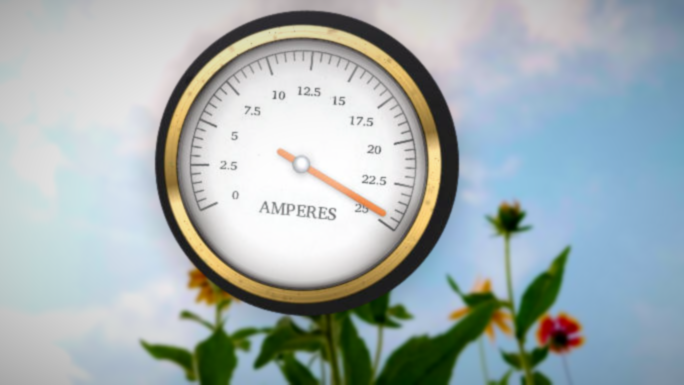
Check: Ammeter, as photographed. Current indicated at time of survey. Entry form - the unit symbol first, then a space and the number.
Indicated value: A 24.5
